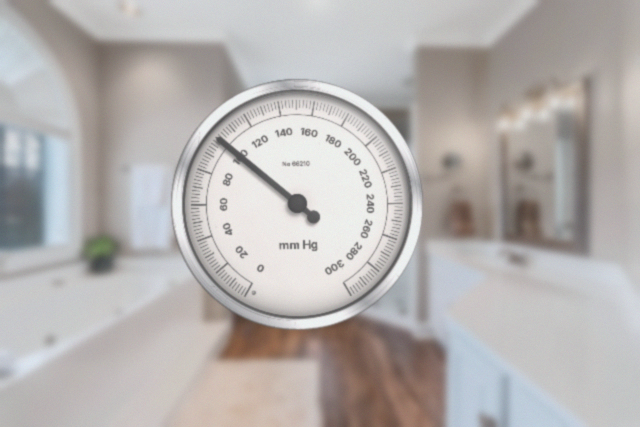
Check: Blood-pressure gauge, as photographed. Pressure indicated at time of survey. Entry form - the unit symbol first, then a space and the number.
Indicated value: mmHg 100
